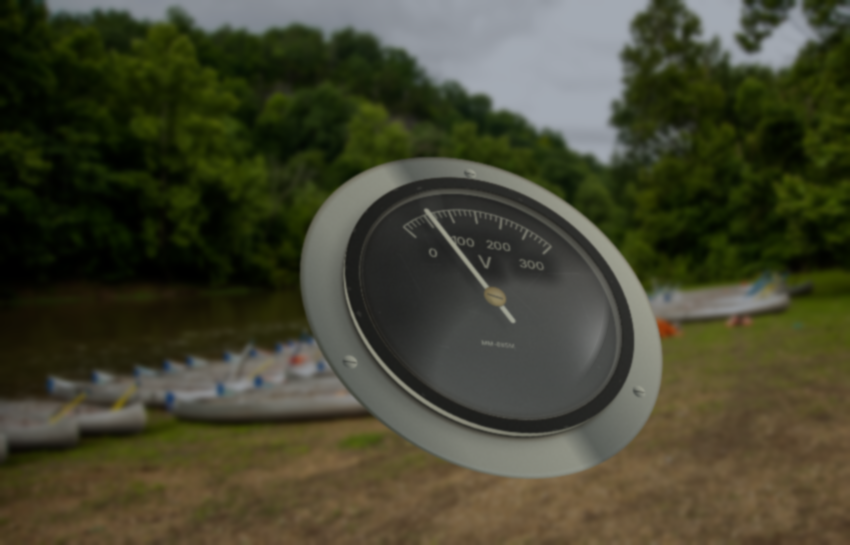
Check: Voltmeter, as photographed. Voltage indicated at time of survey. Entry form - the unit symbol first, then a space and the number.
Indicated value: V 50
